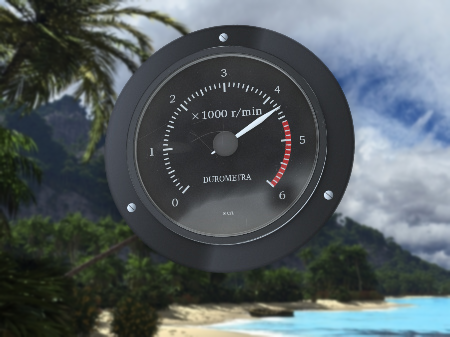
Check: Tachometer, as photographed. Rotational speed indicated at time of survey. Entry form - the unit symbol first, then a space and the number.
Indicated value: rpm 4300
